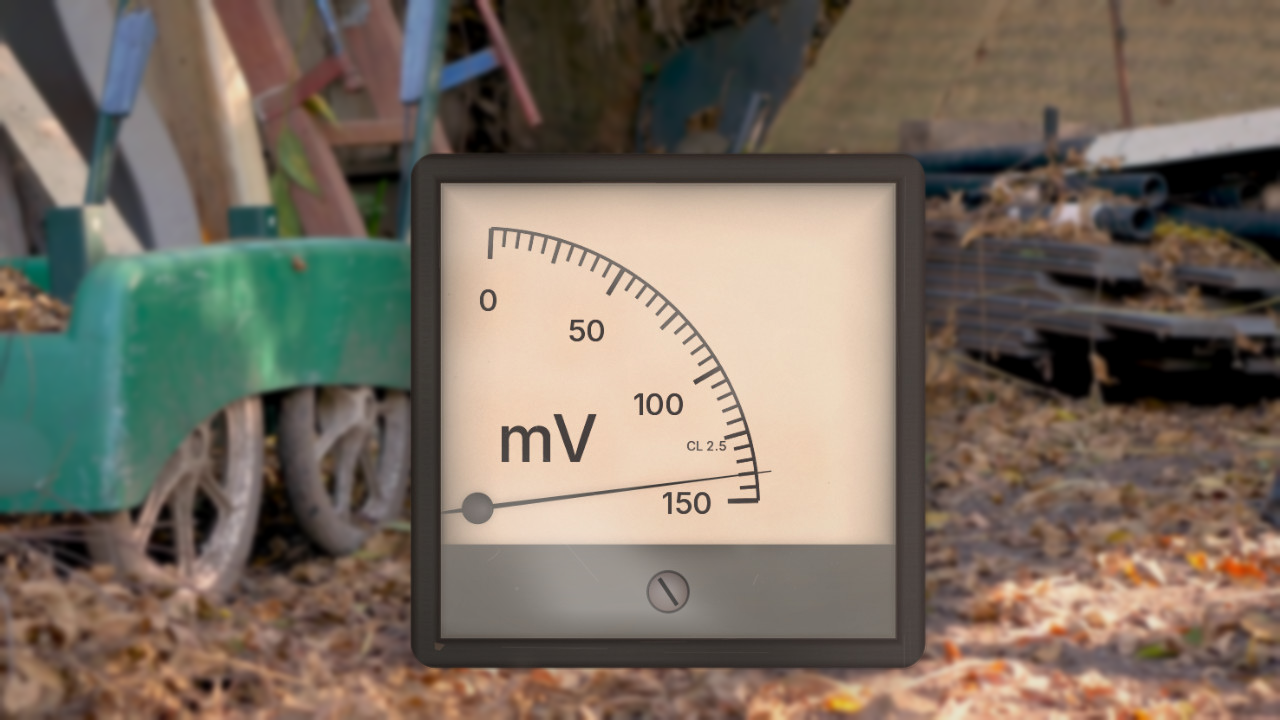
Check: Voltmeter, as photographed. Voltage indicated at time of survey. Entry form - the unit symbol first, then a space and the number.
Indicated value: mV 140
